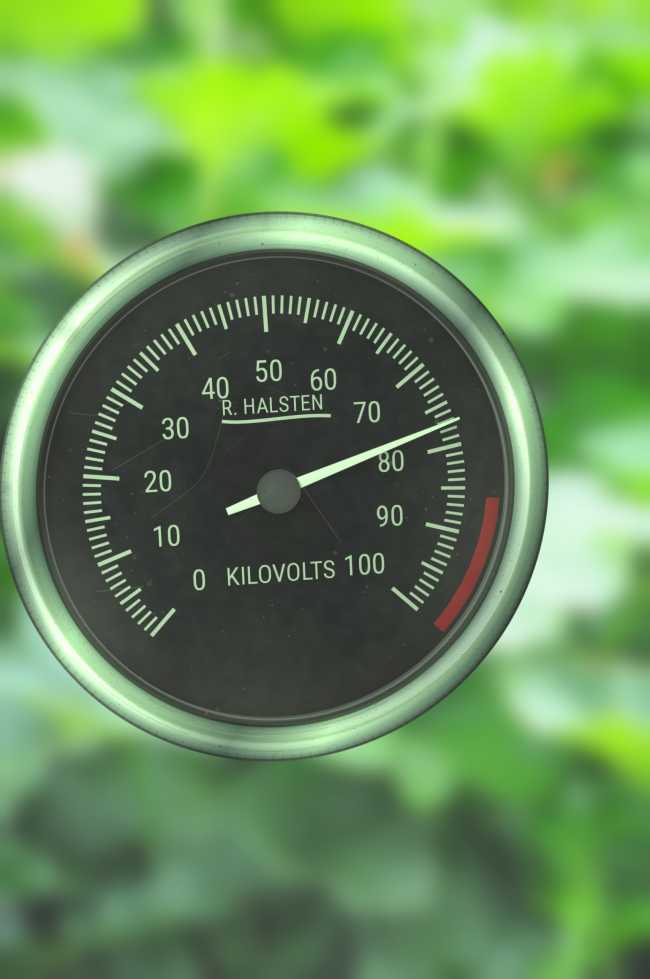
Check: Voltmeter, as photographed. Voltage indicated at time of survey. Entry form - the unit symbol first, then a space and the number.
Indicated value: kV 77
